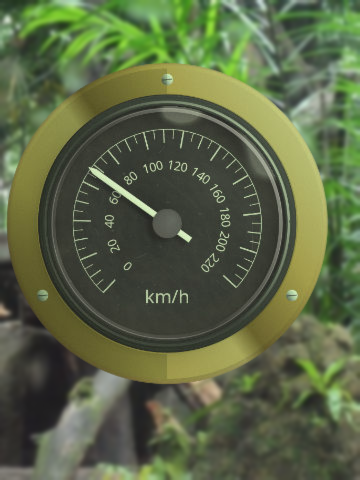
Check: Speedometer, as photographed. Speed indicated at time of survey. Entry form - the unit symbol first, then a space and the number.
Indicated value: km/h 67.5
